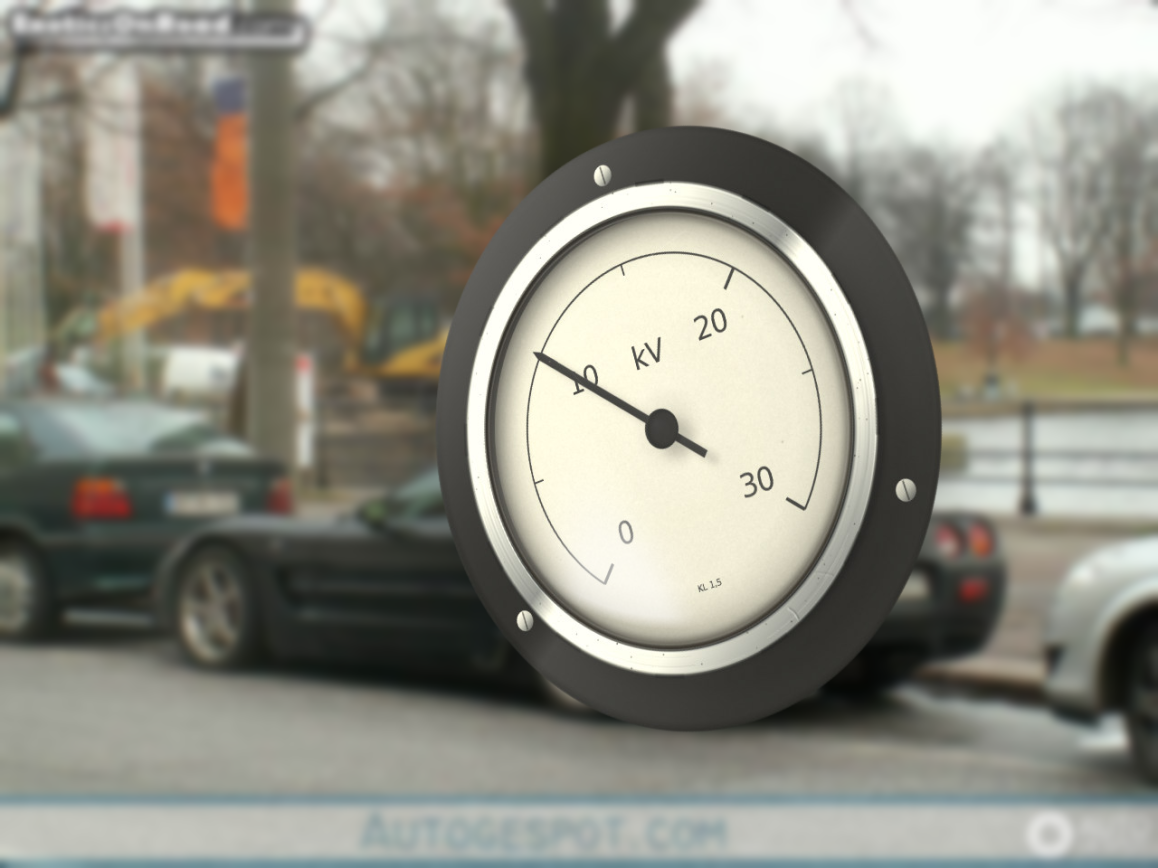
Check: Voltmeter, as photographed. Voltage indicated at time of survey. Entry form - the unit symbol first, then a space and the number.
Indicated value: kV 10
